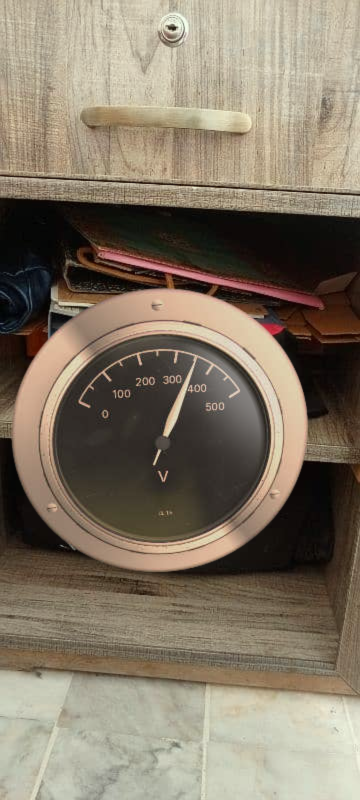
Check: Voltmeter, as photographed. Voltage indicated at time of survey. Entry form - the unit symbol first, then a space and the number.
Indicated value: V 350
